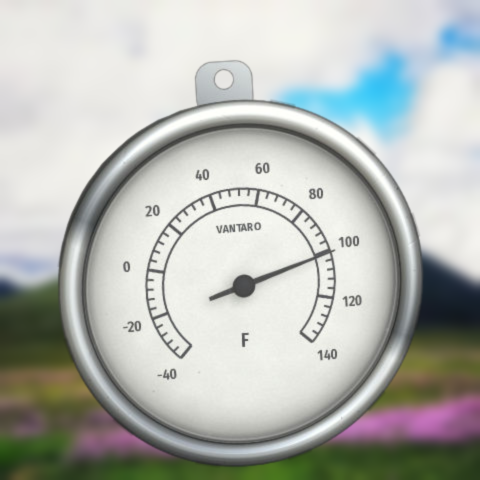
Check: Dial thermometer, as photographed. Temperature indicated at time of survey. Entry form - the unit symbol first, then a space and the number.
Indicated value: °F 100
